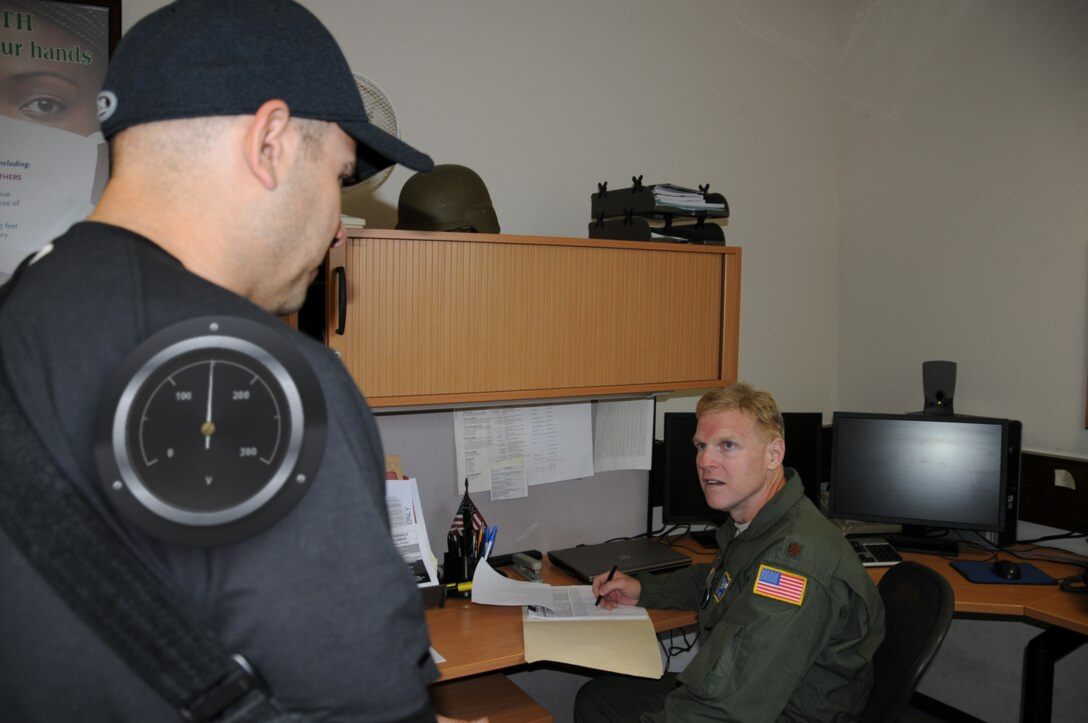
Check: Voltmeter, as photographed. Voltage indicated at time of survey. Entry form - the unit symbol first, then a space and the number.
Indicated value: V 150
